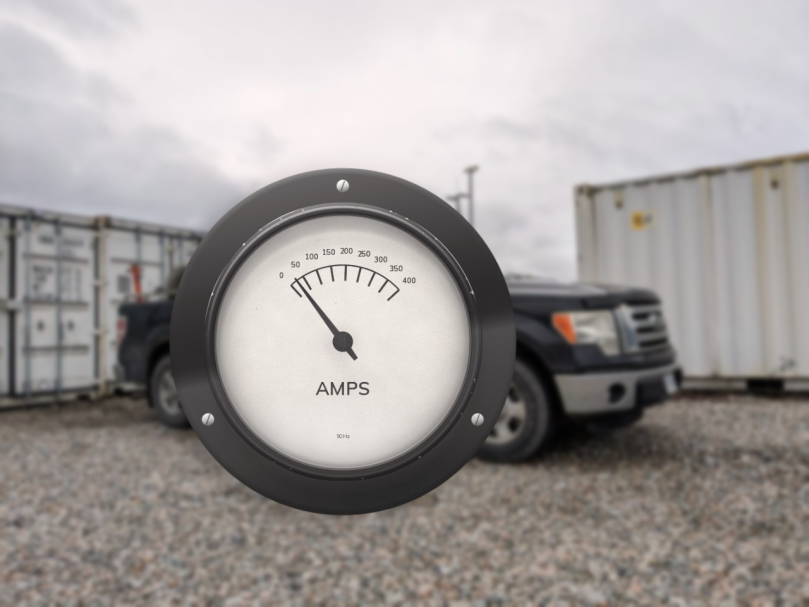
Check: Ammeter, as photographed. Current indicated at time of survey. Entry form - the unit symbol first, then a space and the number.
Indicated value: A 25
